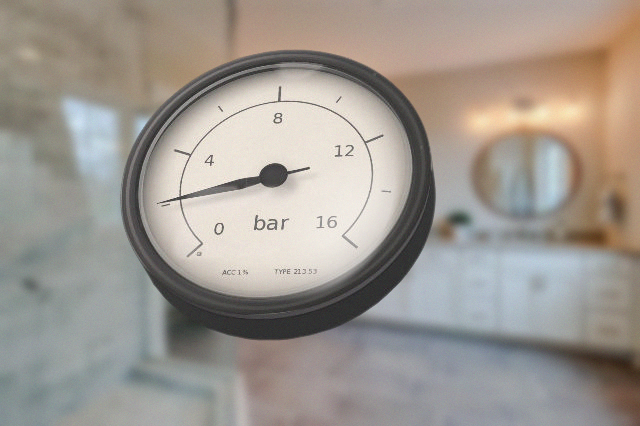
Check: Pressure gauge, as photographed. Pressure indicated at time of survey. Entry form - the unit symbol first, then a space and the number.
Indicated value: bar 2
